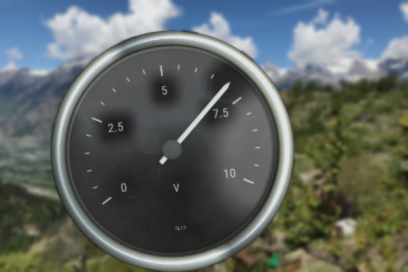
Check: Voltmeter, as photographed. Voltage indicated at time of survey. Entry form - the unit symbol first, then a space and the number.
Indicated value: V 7
